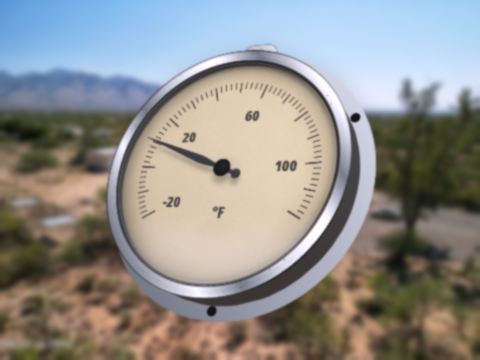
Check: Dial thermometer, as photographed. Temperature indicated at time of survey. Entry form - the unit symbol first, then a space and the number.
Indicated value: °F 10
